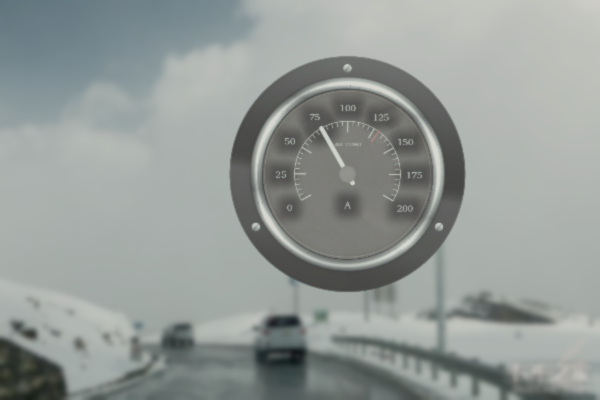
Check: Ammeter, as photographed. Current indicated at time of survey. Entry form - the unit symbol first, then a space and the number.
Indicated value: A 75
